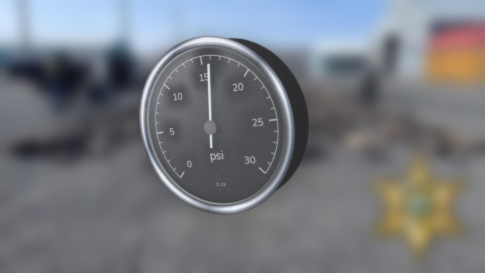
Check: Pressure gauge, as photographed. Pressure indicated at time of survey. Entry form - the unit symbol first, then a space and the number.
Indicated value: psi 16
